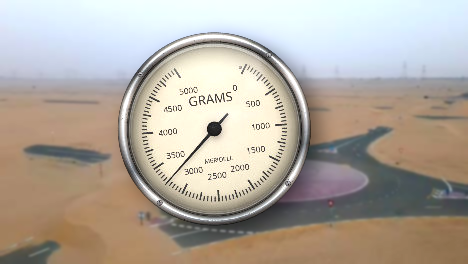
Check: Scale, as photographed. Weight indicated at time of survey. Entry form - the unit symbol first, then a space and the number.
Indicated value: g 3250
